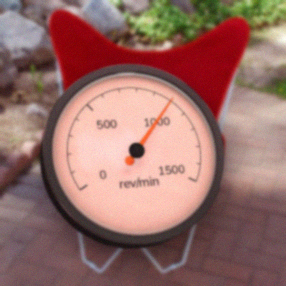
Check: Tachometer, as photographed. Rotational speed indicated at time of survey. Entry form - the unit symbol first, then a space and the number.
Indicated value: rpm 1000
